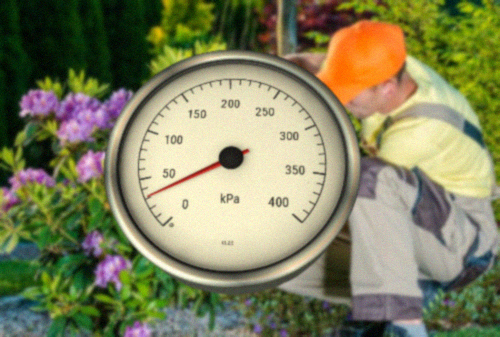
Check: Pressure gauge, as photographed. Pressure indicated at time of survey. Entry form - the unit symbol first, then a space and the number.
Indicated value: kPa 30
